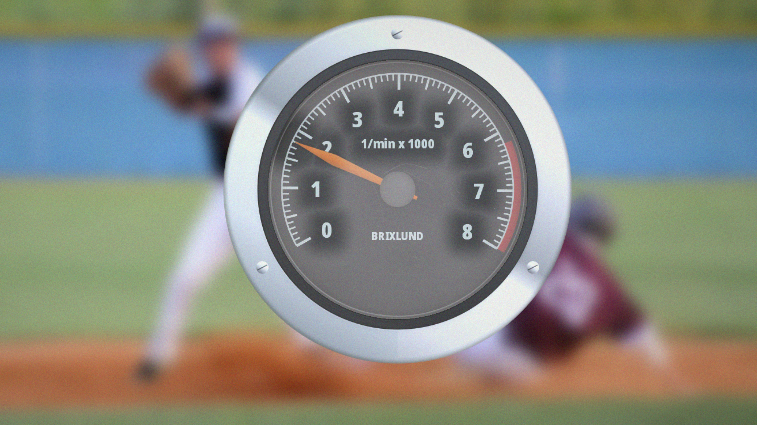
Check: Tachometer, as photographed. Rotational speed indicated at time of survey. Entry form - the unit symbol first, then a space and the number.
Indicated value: rpm 1800
